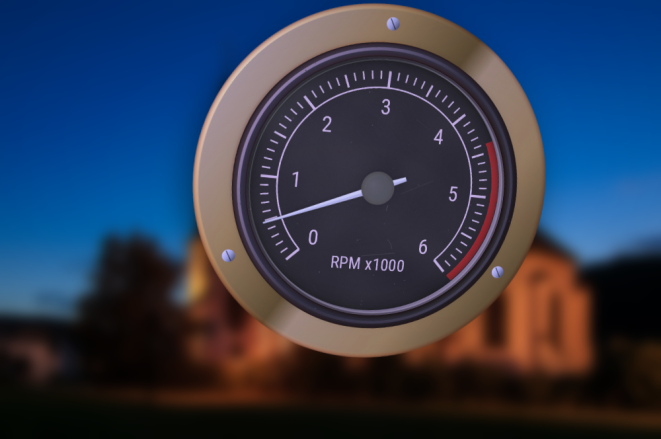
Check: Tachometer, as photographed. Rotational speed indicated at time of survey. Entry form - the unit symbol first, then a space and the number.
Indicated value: rpm 500
